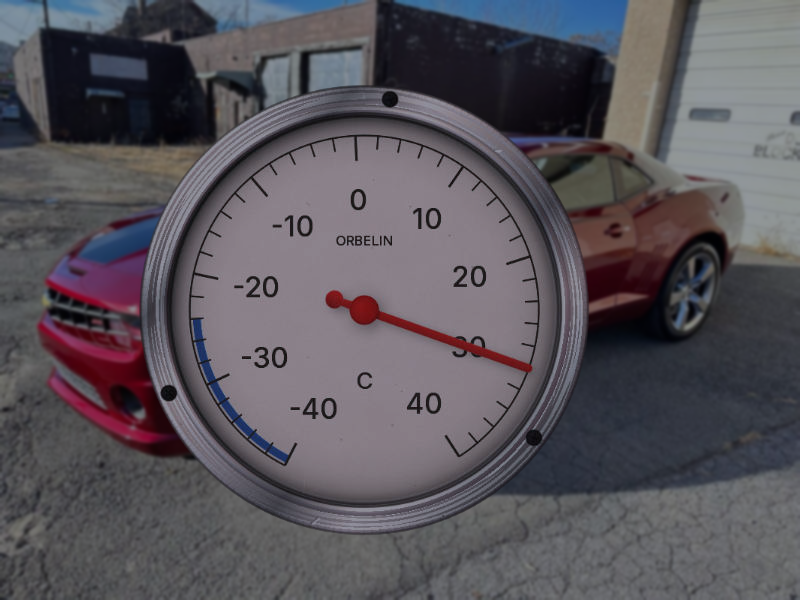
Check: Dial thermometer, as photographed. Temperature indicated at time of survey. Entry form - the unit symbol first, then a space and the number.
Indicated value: °C 30
